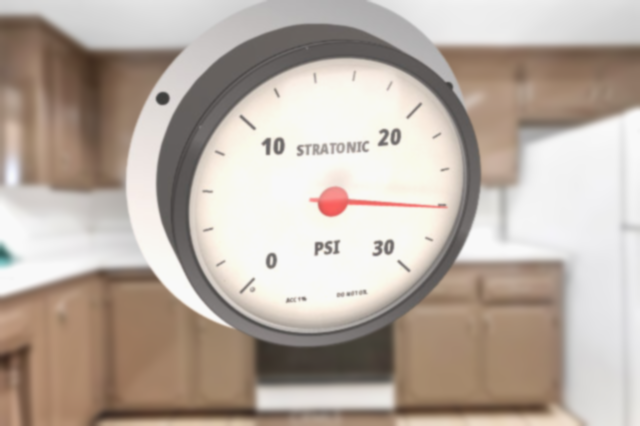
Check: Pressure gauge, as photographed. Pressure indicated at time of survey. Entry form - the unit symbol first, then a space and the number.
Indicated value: psi 26
